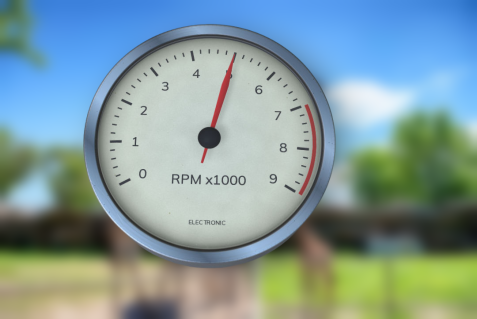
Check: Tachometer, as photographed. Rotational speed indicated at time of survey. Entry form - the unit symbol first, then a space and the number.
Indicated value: rpm 5000
